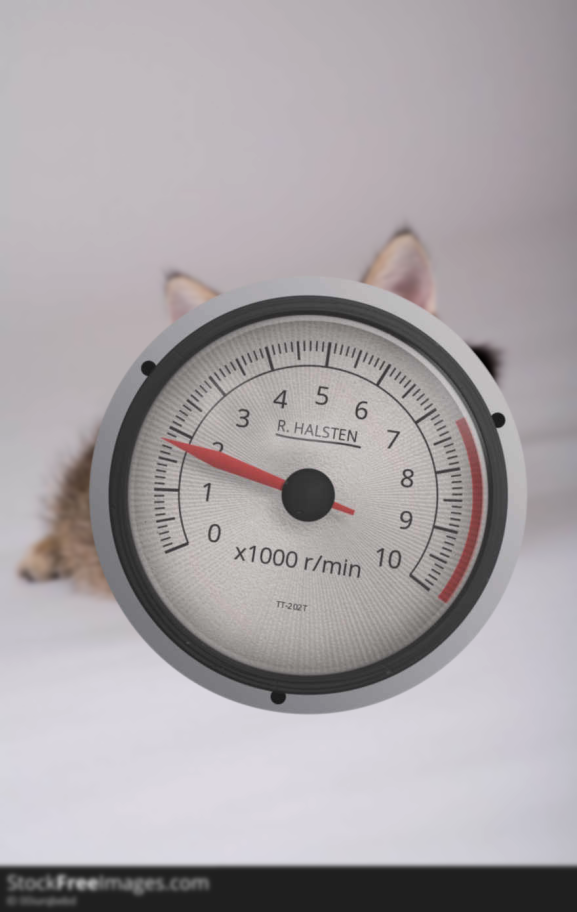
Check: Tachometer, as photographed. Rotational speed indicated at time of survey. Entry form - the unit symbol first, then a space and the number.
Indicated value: rpm 1800
